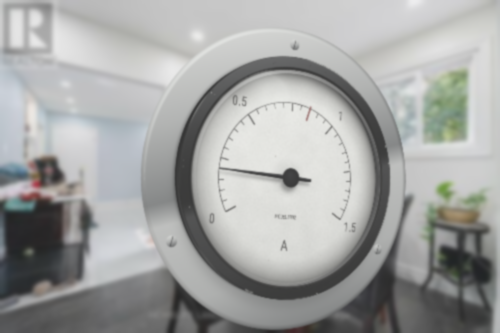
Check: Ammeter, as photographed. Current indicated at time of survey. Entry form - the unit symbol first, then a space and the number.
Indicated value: A 0.2
